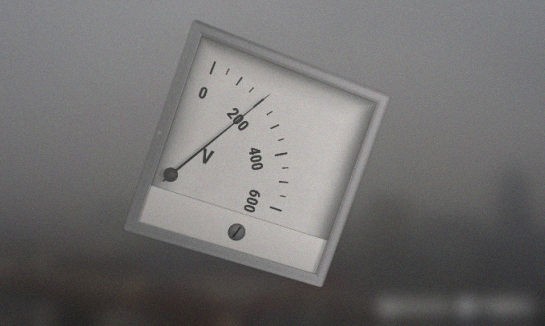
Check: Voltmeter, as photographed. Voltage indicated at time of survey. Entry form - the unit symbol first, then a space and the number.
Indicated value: V 200
